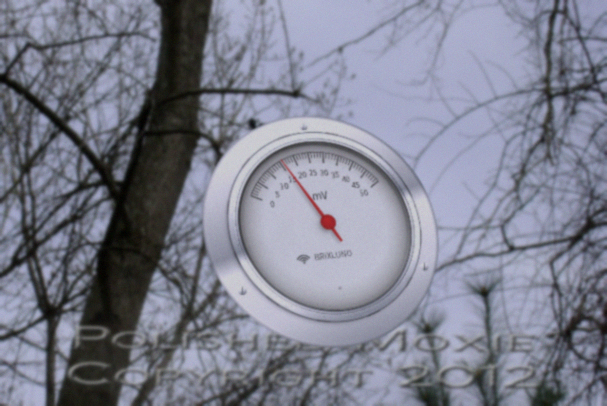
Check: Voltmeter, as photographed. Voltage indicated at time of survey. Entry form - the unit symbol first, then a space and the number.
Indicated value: mV 15
